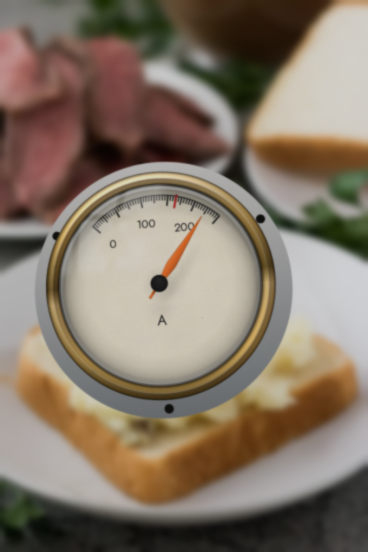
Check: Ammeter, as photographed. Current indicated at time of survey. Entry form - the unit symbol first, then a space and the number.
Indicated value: A 225
